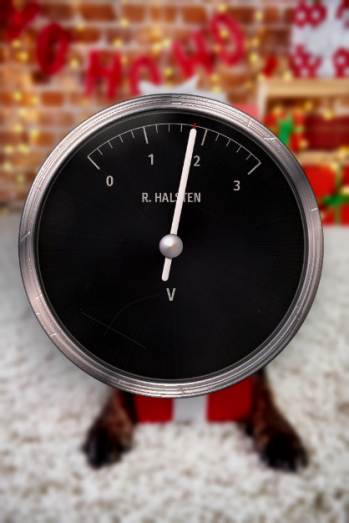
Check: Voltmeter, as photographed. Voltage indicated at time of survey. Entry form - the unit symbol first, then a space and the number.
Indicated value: V 1.8
